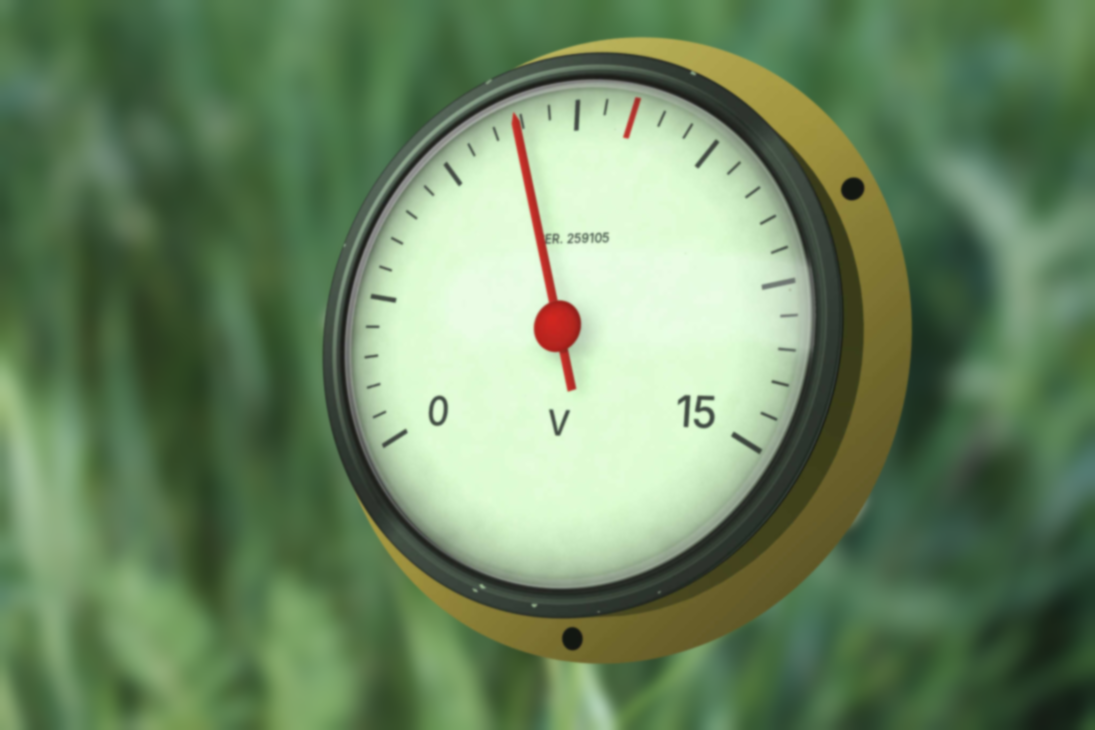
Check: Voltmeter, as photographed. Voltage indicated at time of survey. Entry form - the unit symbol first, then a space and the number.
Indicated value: V 6.5
